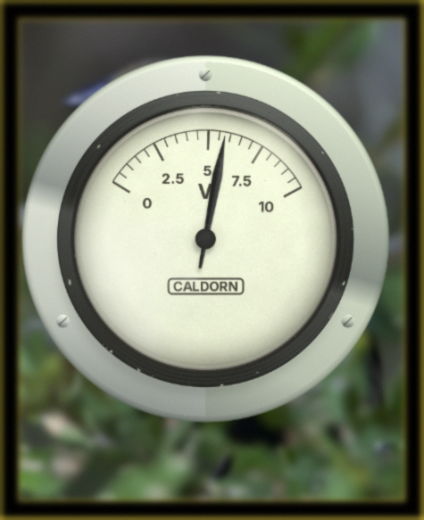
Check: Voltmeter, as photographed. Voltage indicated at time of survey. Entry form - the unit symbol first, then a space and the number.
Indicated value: V 5.75
